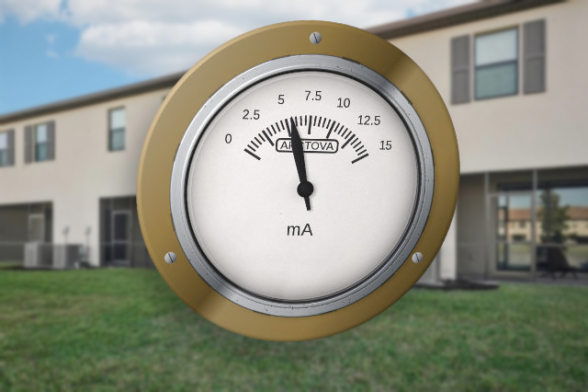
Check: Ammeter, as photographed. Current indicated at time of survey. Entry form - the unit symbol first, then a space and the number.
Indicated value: mA 5.5
